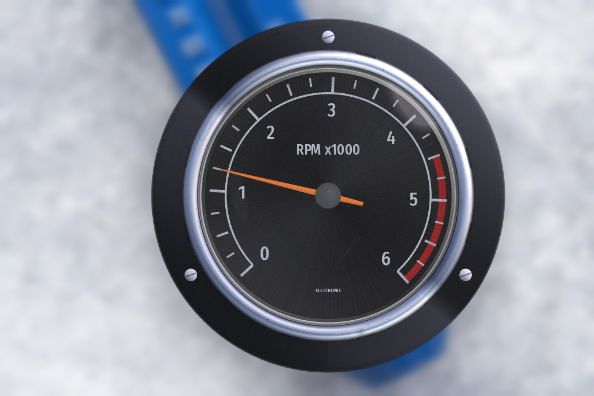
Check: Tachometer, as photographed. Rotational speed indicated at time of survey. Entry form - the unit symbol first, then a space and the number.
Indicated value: rpm 1250
